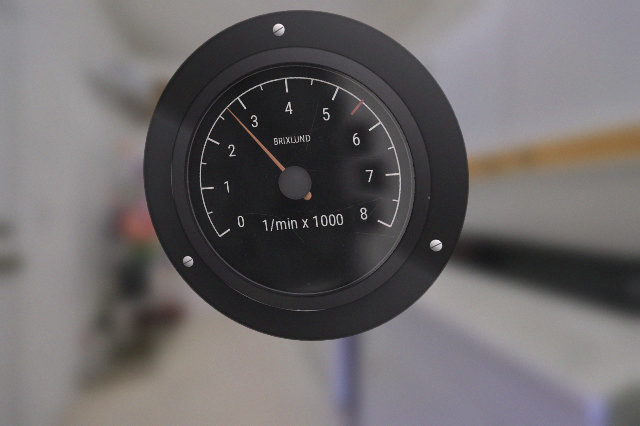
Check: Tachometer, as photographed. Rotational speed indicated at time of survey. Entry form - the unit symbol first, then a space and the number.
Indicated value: rpm 2750
